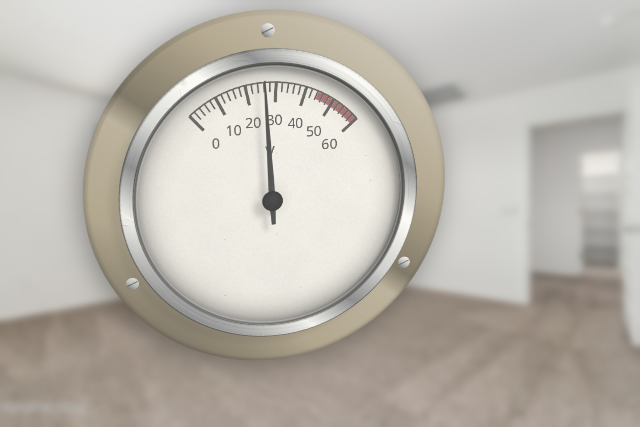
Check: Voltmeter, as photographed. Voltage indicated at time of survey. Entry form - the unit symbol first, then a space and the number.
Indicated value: V 26
